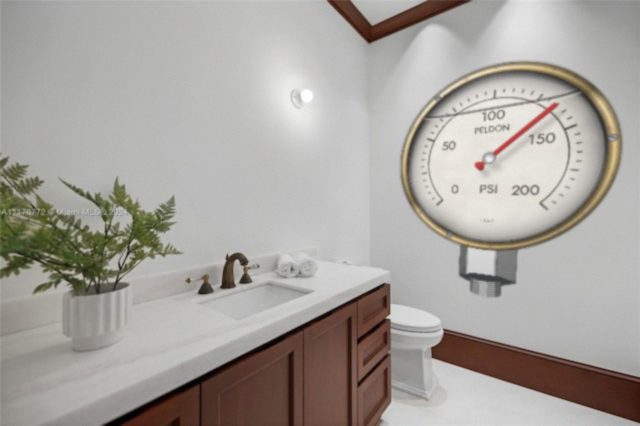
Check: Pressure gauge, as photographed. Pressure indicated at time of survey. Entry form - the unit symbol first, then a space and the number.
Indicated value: psi 135
